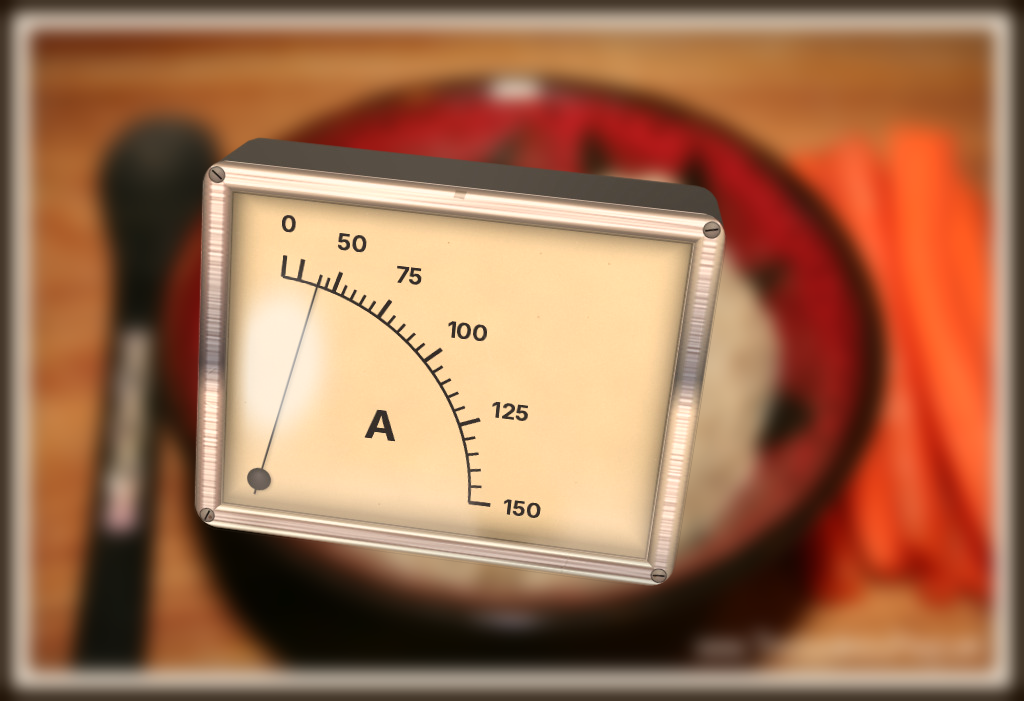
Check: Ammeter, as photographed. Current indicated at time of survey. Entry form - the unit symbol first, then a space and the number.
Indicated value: A 40
